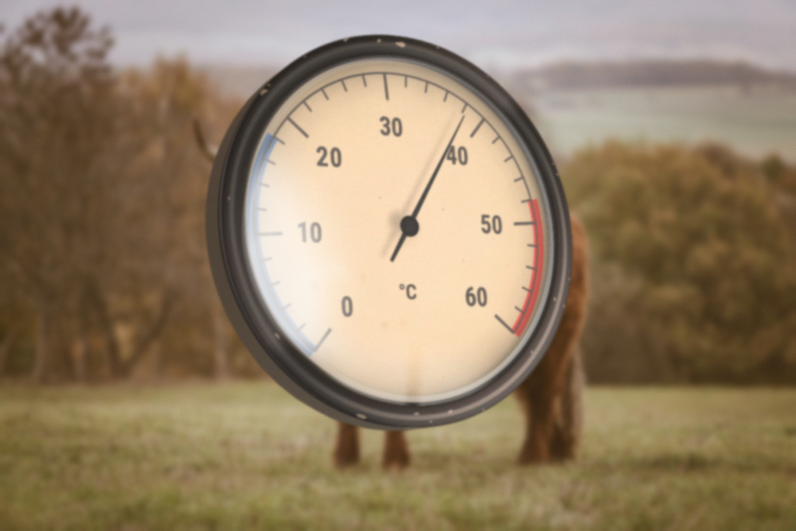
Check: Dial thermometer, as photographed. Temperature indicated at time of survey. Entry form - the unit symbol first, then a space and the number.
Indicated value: °C 38
